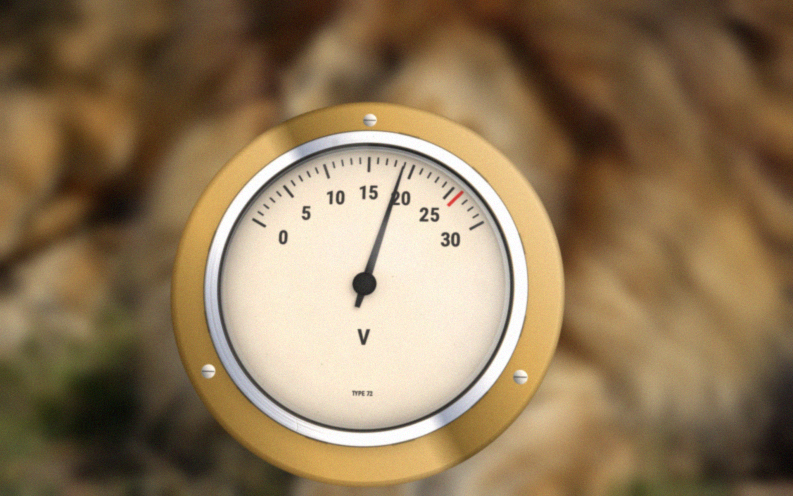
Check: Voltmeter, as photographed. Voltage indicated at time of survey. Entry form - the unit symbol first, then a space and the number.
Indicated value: V 19
